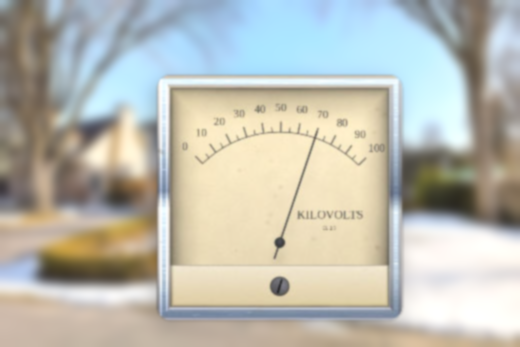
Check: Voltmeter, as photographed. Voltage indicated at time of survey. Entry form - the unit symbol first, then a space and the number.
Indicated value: kV 70
